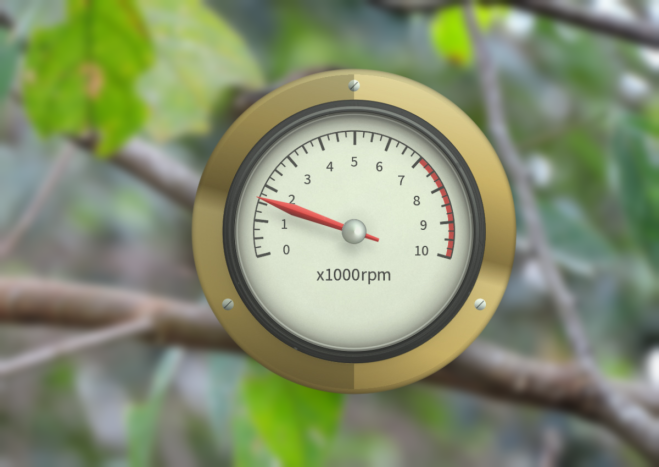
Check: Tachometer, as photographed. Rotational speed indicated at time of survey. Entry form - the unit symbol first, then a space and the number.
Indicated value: rpm 1625
